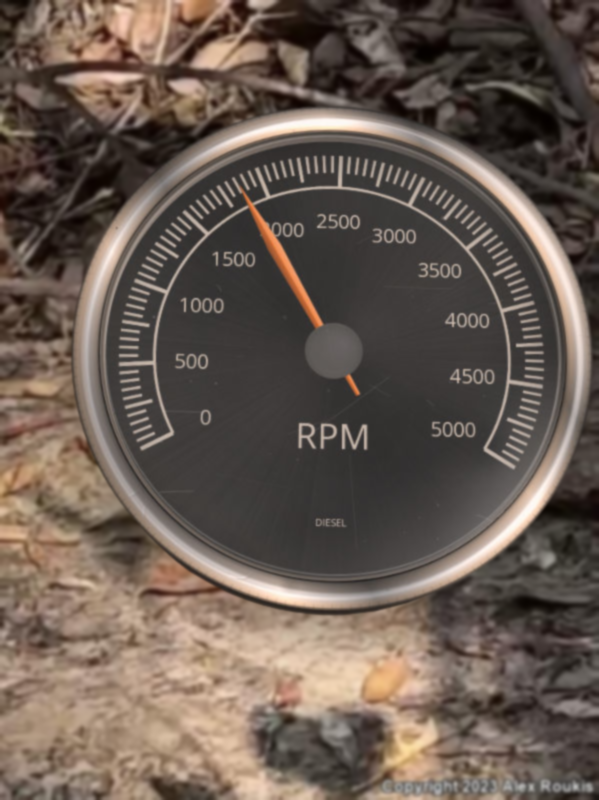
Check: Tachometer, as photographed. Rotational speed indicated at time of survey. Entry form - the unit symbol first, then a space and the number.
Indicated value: rpm 1850
